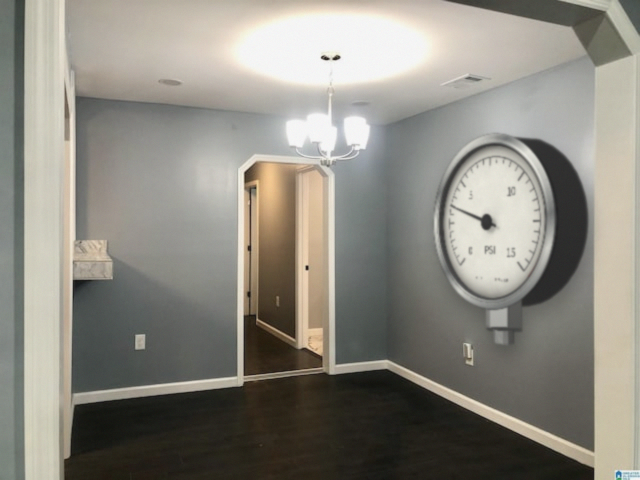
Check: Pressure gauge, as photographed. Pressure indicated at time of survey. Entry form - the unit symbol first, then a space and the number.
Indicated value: psi 3.5
